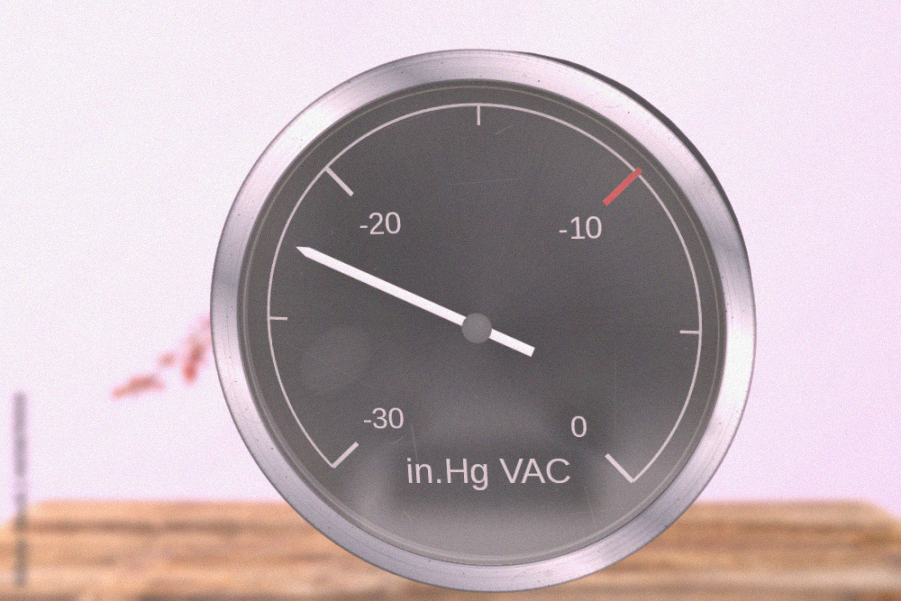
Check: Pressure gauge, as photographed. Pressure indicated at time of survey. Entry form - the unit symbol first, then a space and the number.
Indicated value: inHg -22.5
